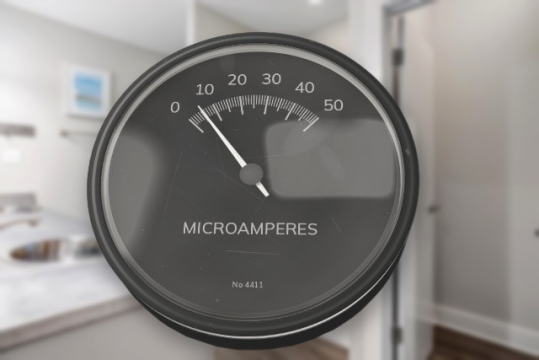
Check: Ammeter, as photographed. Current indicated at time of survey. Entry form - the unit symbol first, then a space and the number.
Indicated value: µA 5
